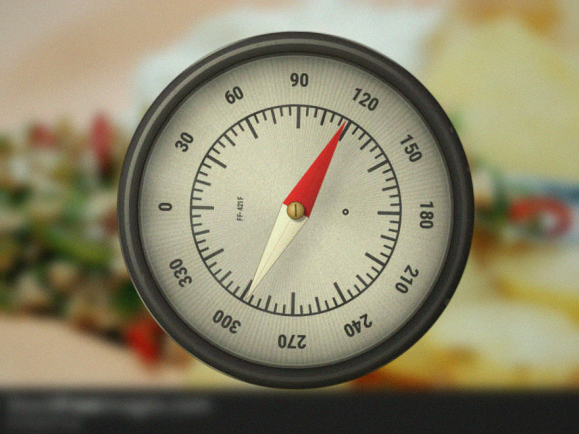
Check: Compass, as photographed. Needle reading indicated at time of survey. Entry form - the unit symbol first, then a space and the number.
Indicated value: ° 117.5
